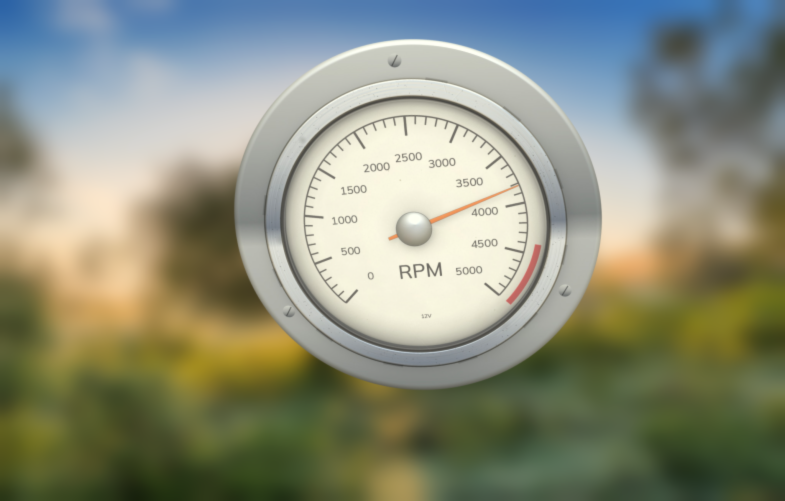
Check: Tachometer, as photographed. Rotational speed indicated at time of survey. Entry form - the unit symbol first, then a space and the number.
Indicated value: rpm 3800
